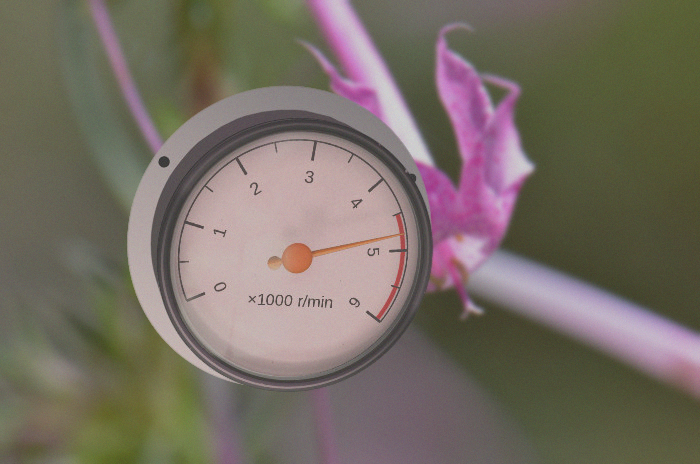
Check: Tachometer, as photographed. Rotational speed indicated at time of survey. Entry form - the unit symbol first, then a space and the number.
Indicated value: rpm 4750
